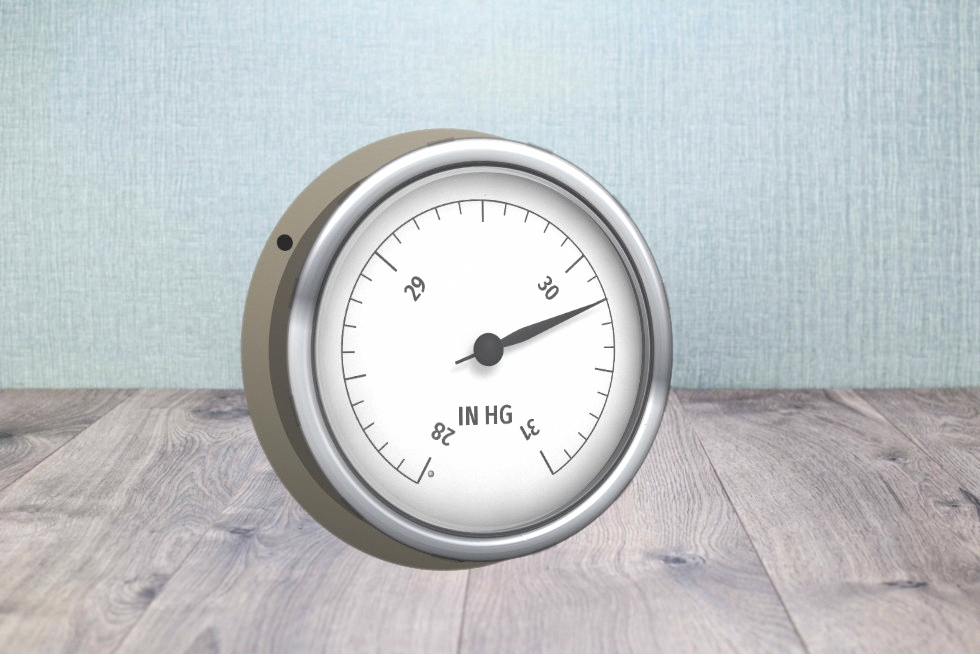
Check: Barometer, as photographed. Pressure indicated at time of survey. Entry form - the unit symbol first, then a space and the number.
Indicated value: inHg 30.2
